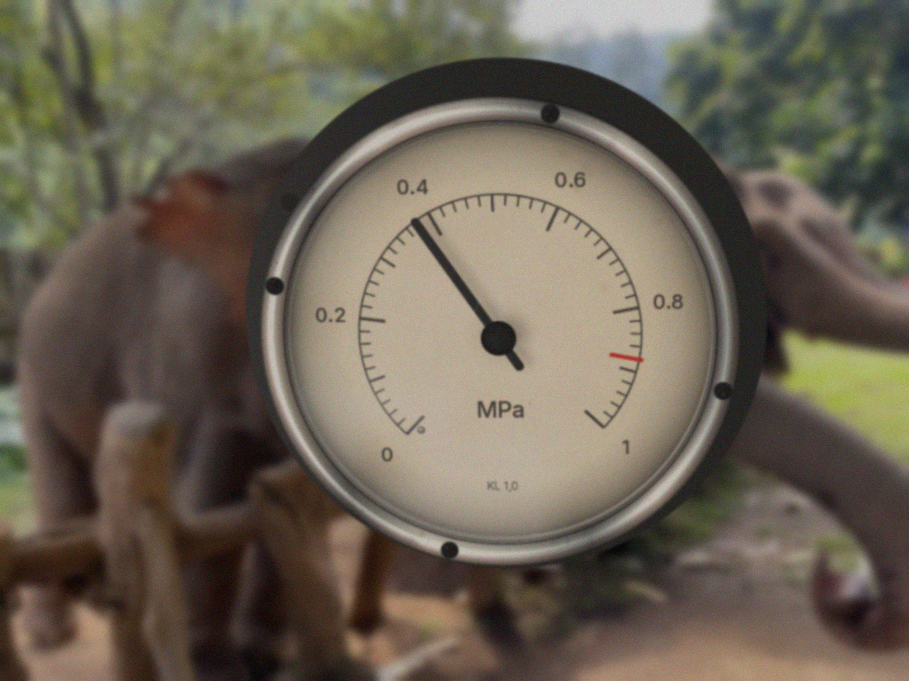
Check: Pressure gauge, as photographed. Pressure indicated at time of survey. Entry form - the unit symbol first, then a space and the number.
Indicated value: MPa 0.38
